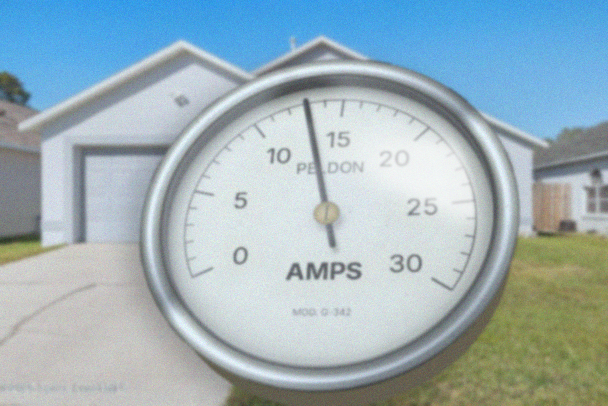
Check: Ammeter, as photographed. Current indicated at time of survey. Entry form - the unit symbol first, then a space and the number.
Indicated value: A 13
